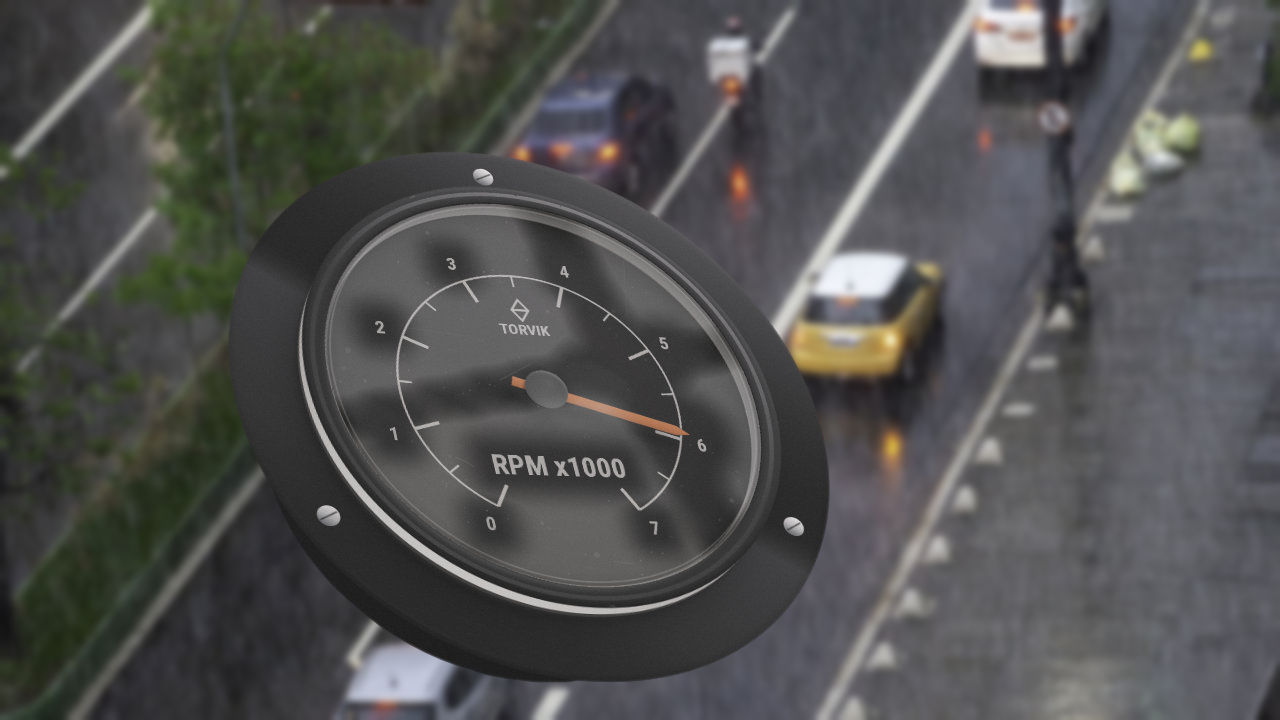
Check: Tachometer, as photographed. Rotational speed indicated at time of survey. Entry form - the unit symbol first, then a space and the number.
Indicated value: rpm 6000
